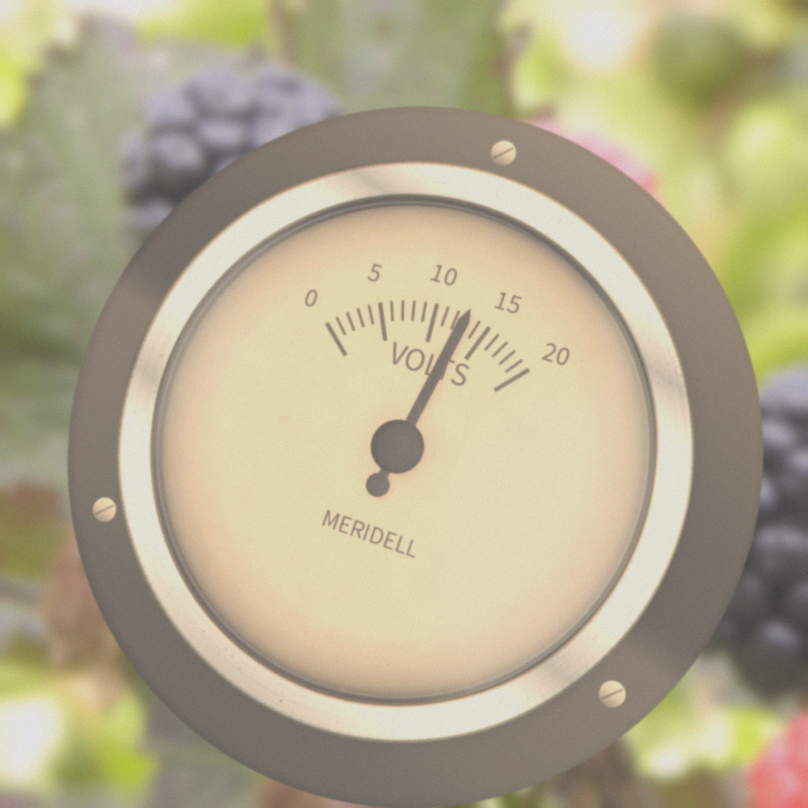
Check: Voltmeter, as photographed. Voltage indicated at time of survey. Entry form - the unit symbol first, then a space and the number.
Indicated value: V 13
